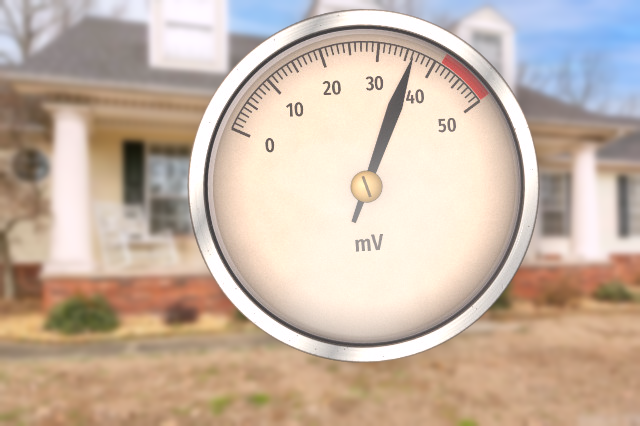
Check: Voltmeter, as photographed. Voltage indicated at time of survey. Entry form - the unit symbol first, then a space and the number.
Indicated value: mV 36
